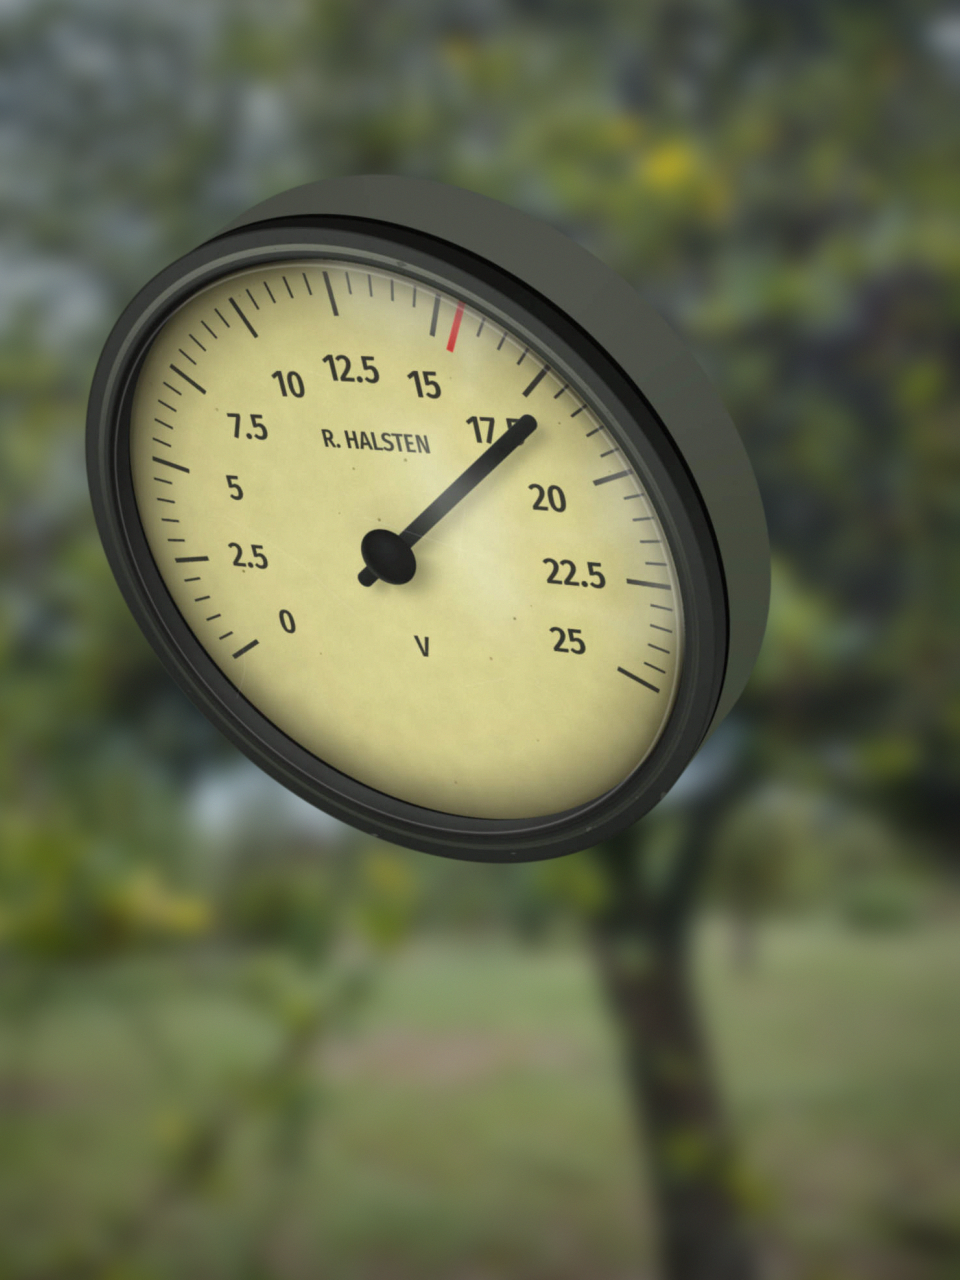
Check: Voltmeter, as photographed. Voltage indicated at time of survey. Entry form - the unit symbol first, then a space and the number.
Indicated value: V 18
